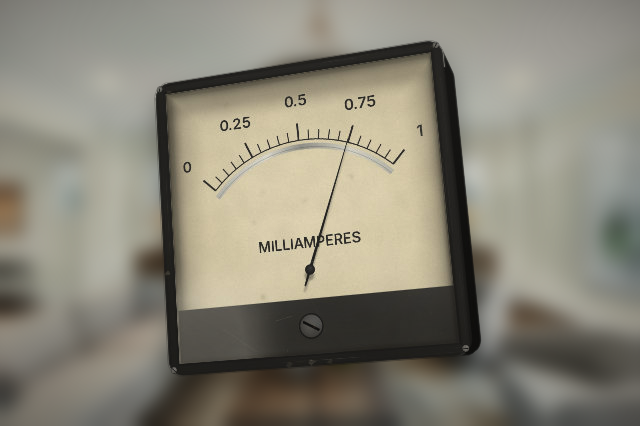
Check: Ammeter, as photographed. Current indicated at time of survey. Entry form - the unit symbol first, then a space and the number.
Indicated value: mA 0.75
